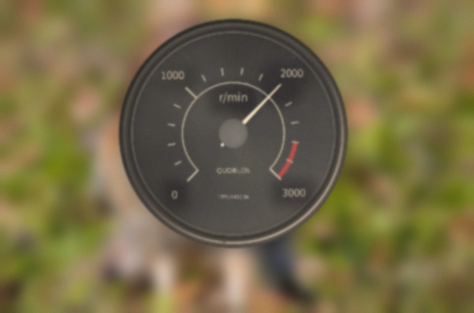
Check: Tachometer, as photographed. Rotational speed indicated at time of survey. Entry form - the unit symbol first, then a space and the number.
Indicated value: rpm 2000
